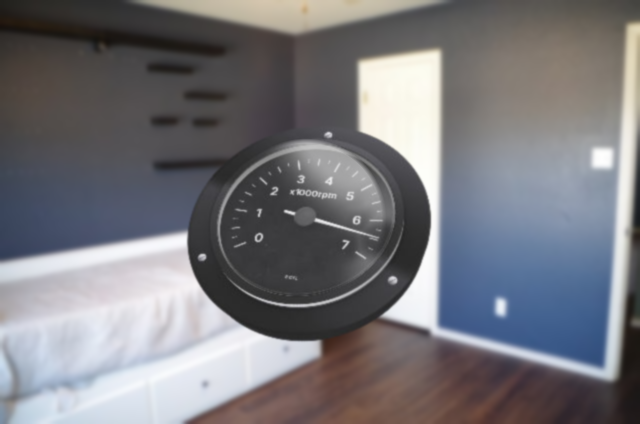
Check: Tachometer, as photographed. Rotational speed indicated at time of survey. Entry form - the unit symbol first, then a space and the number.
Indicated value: rpm 6500
